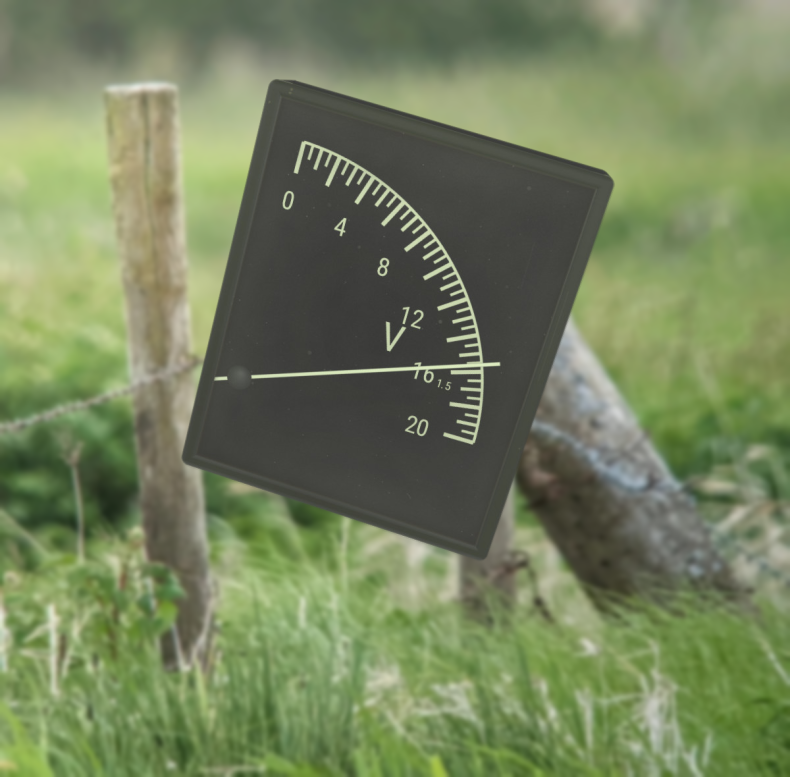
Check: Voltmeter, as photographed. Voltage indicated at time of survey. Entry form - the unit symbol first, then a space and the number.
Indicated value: V 15.5
